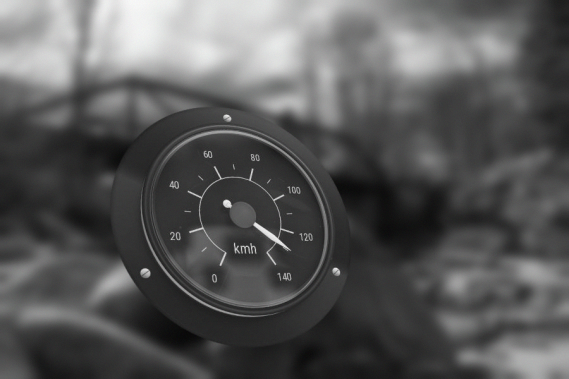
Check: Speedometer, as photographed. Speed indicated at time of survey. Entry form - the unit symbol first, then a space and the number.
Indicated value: km/h 130
